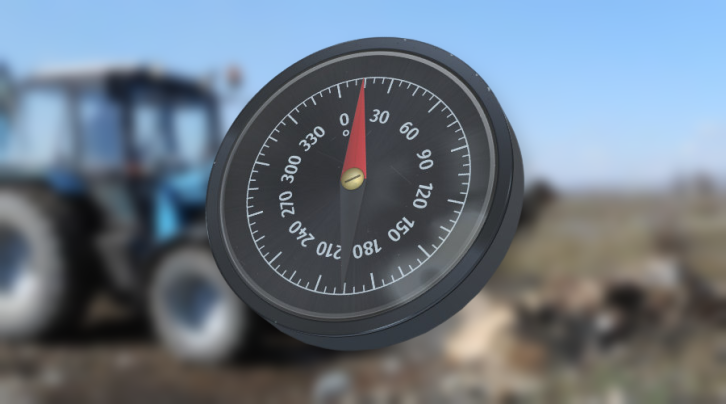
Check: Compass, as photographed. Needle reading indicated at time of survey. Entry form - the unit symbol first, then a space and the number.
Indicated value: ° 15
